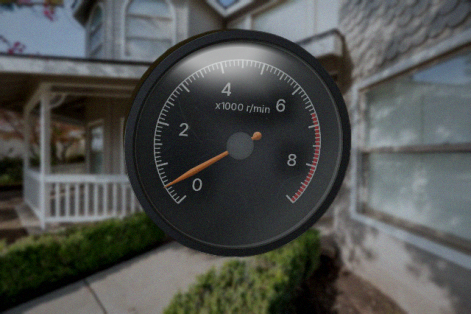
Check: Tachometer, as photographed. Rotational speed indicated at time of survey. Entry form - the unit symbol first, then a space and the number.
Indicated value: rpm 500
